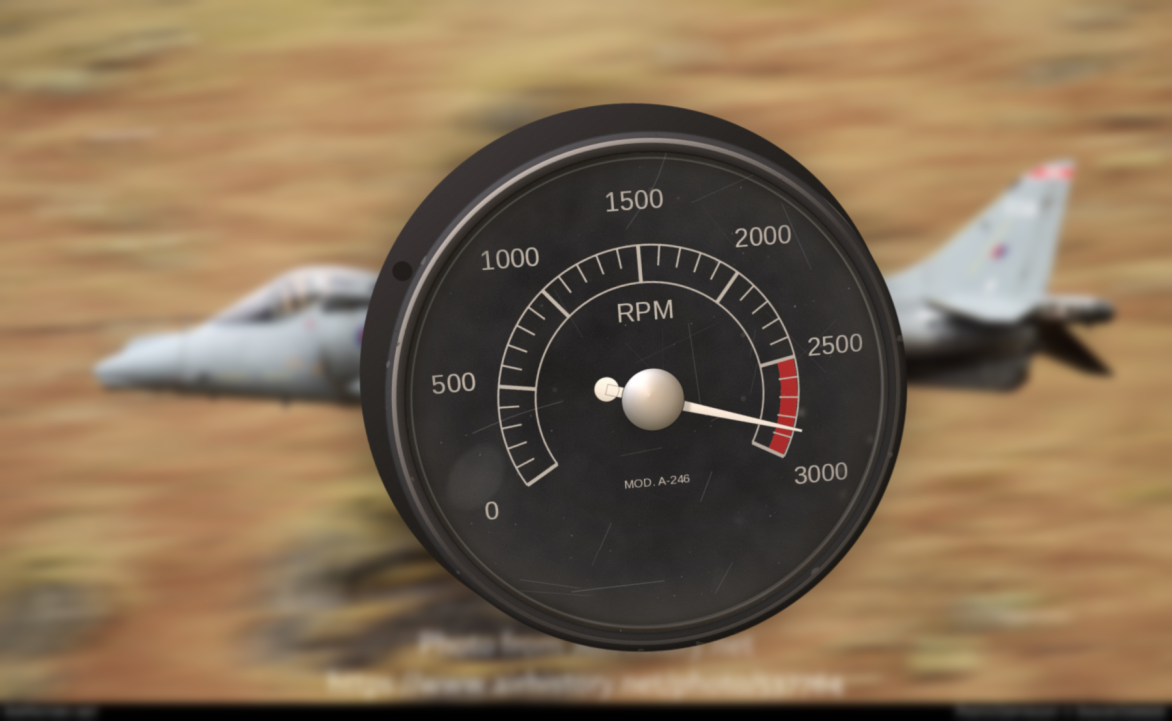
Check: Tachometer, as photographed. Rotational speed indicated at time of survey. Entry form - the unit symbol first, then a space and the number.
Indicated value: rpm 2850
